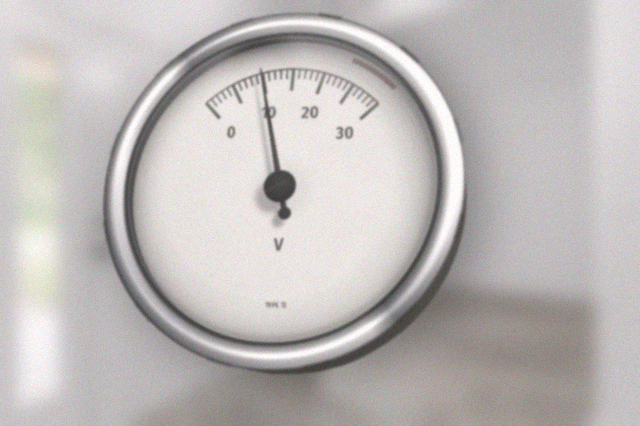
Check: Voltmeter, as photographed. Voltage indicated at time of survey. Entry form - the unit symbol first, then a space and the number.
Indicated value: V 10
